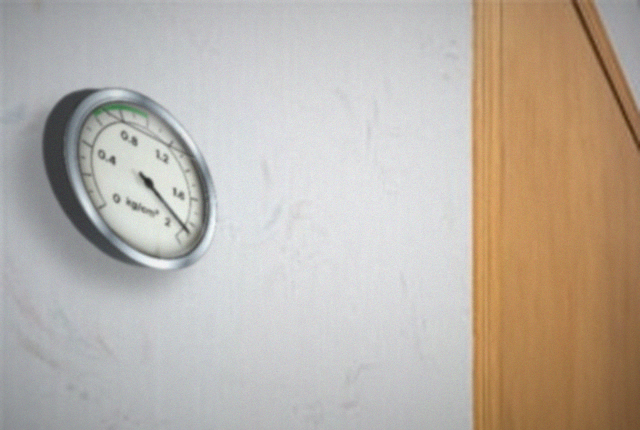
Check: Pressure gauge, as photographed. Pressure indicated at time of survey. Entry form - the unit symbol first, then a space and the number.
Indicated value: kg/cm² 1.9
